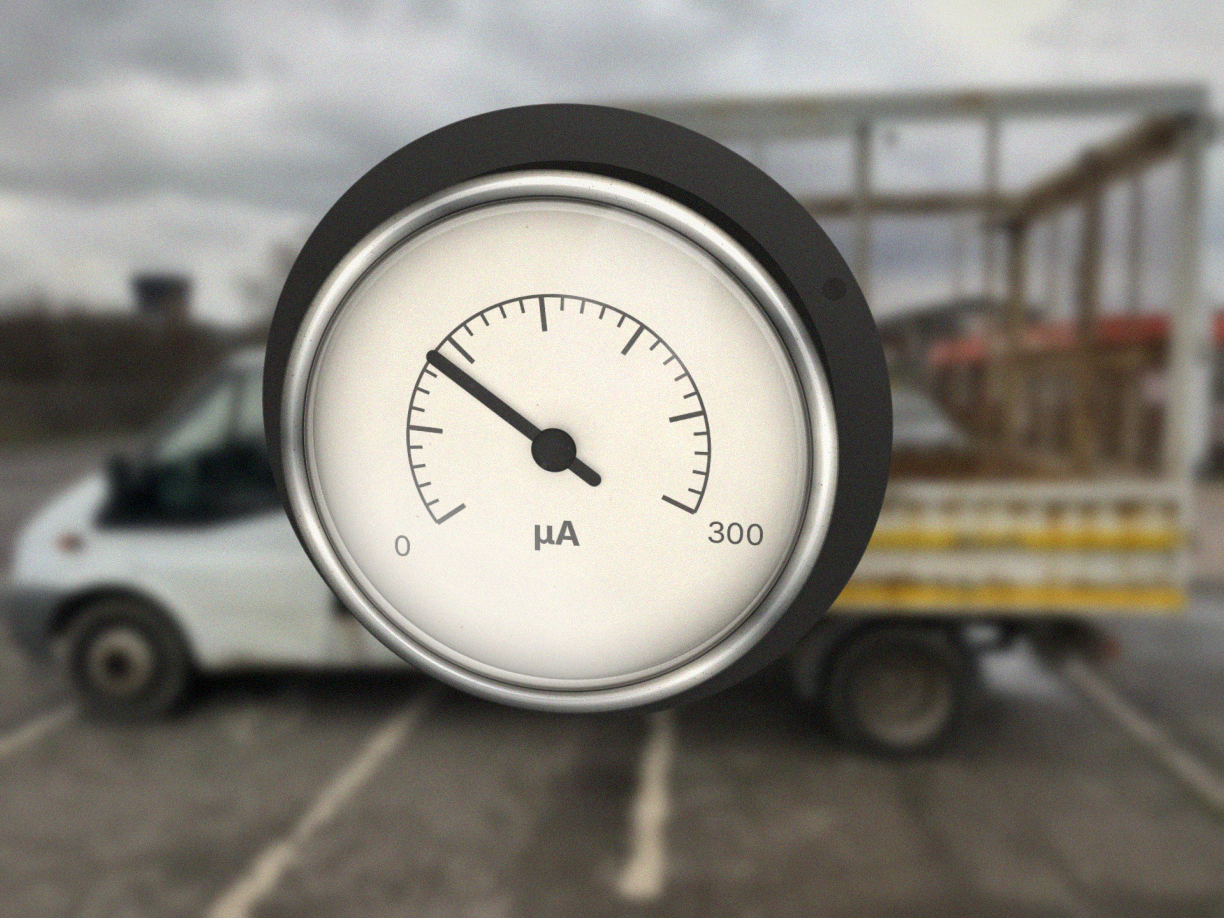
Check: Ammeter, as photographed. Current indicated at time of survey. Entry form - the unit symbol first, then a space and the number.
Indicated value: µA 90
